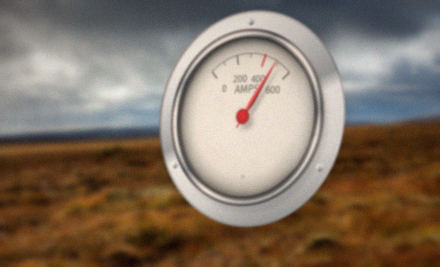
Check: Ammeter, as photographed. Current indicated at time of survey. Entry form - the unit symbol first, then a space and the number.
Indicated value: A 500
